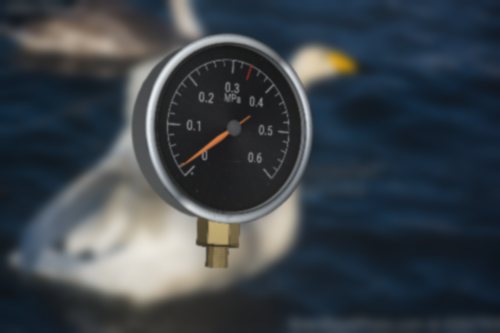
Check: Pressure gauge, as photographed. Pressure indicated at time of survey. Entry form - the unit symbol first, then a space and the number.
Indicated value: MPa 0.02
